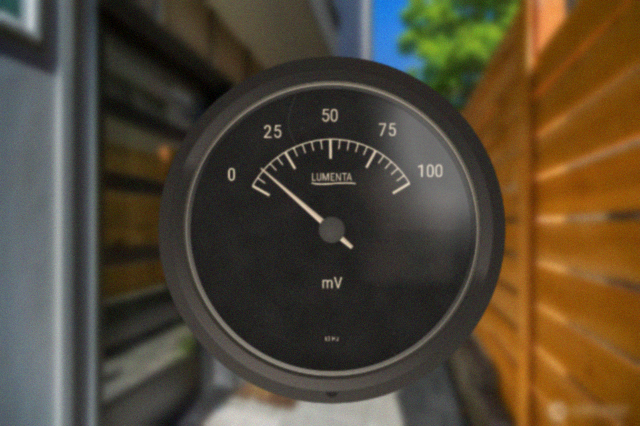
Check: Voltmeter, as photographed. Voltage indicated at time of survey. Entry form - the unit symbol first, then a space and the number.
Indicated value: mV 10
